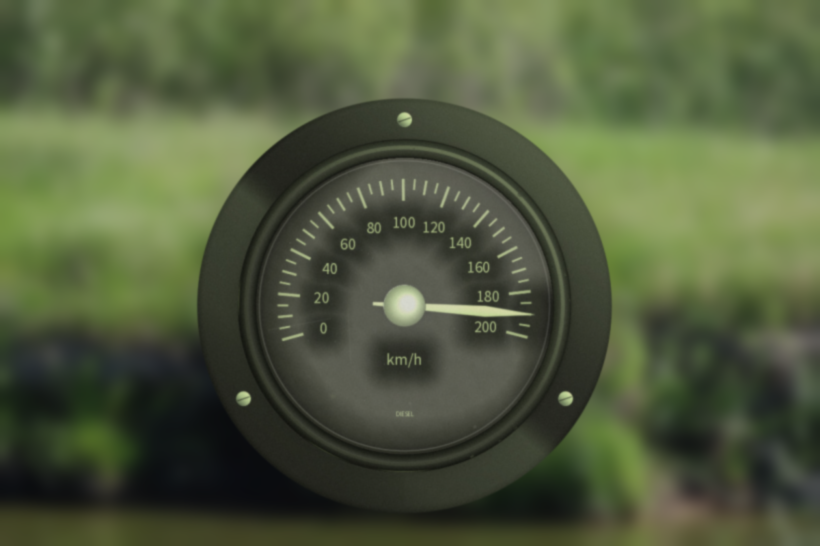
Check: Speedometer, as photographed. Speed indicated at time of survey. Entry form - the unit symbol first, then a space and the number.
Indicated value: km/h 190
